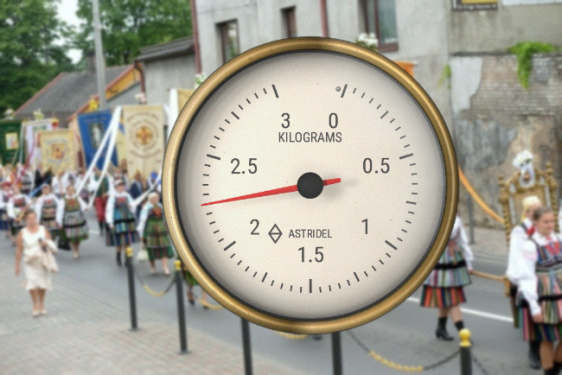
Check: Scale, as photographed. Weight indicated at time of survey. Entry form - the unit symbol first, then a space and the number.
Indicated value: kg 2.25
